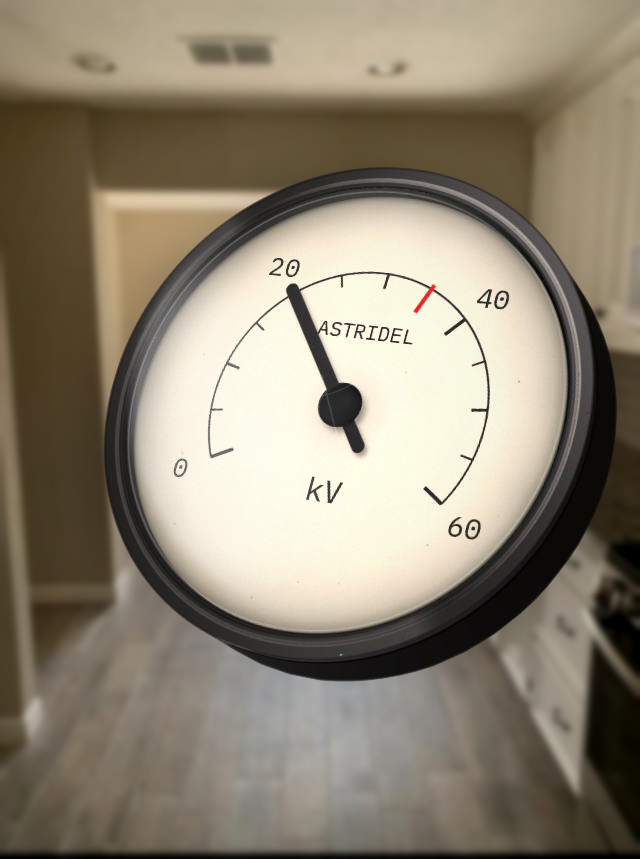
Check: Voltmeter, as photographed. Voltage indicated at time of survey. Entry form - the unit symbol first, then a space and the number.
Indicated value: kV 20
